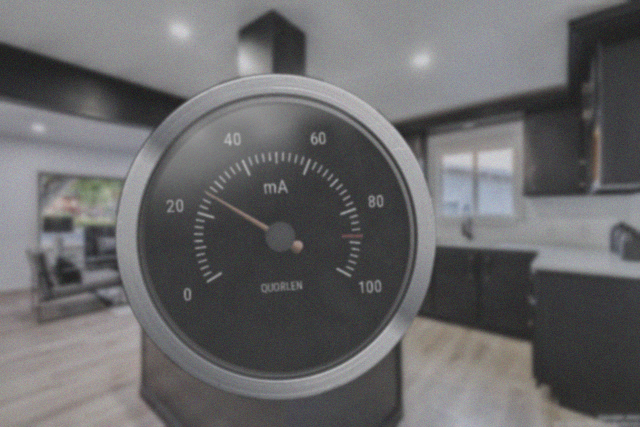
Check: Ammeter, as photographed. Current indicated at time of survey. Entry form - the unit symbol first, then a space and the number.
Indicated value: mA 26
